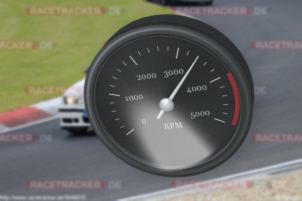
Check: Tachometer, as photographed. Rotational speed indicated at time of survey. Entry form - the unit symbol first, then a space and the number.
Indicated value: rpm 3400
